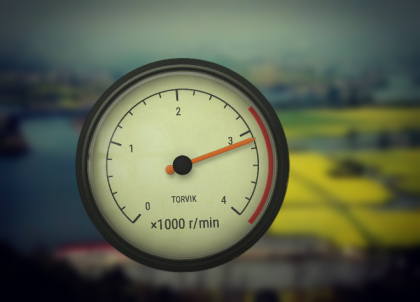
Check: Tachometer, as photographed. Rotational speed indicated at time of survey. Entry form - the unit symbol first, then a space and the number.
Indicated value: rpm 3100
